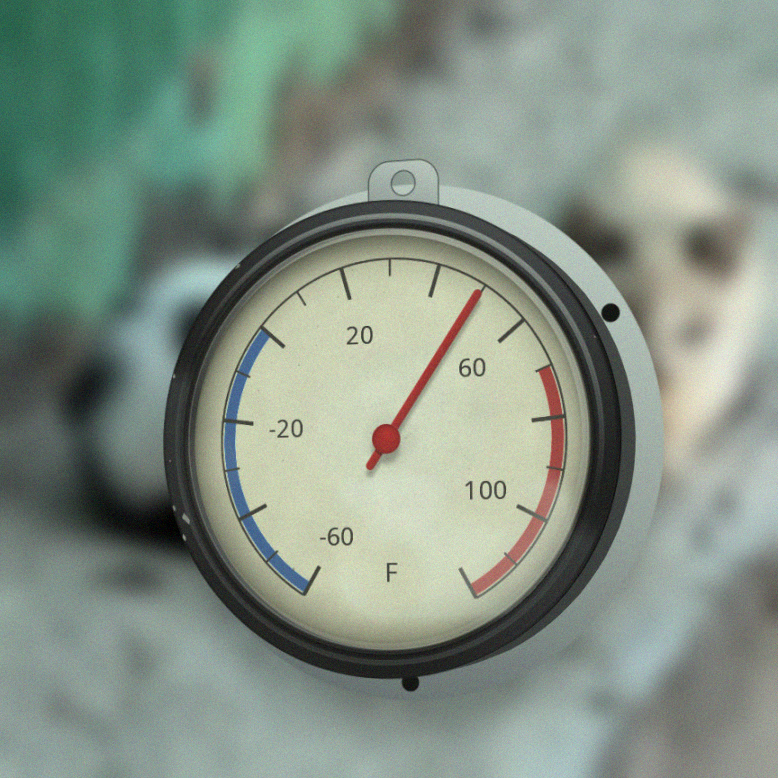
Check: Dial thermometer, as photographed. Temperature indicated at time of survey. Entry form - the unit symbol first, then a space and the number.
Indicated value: °F 50
